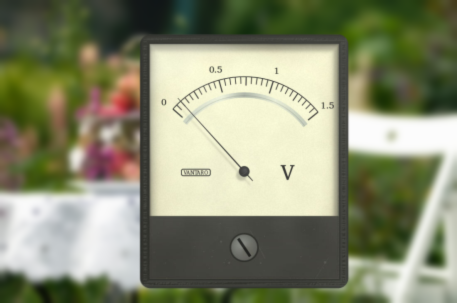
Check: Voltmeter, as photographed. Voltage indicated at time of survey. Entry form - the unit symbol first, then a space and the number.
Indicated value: V 0.1
